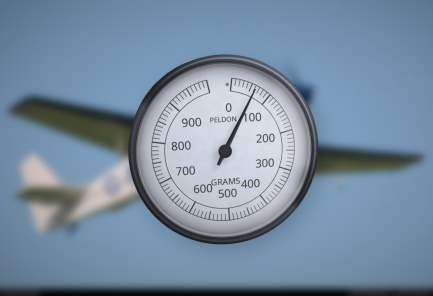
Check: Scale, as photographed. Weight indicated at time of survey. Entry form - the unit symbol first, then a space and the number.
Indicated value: g 60
